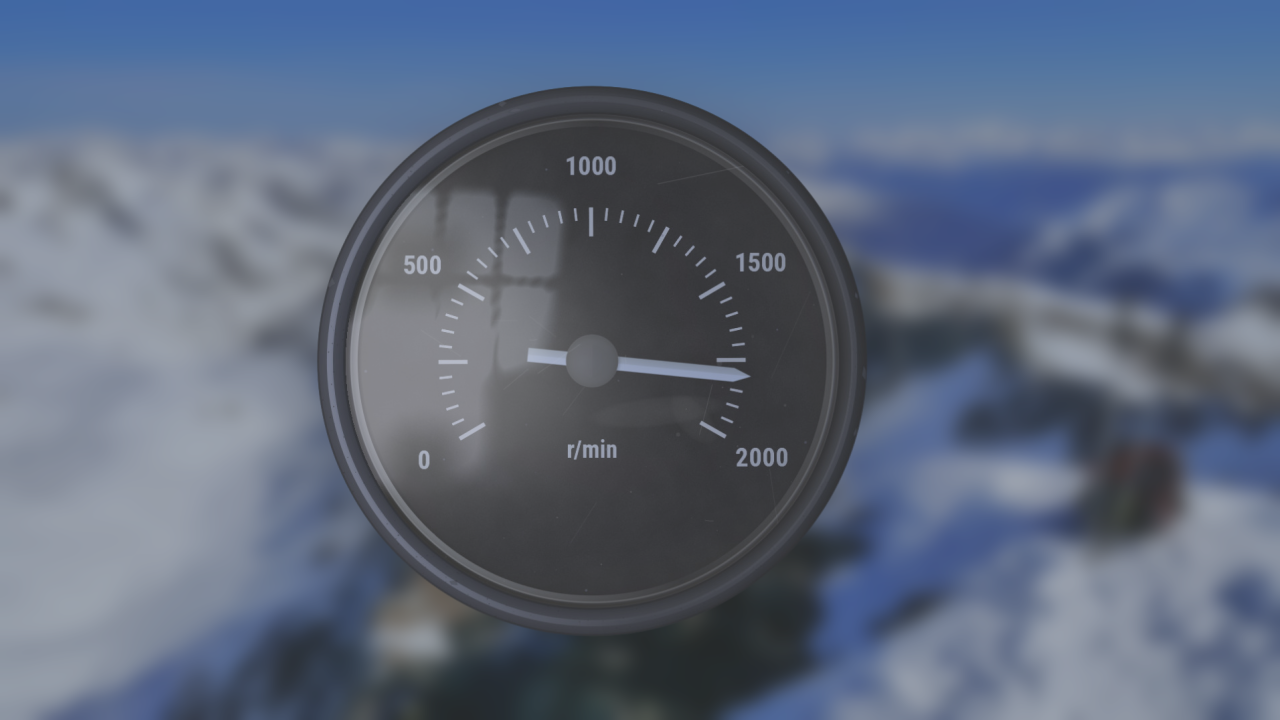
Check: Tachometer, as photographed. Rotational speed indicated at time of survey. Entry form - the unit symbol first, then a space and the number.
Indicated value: rpm 1800
